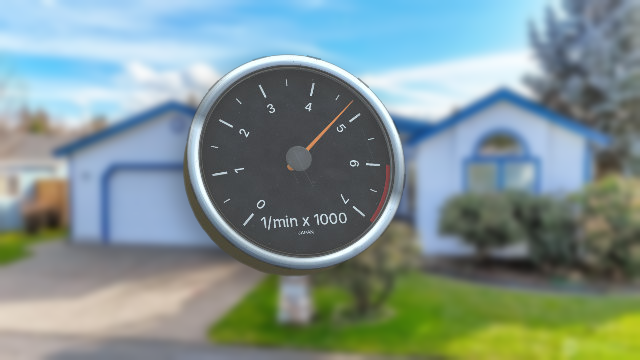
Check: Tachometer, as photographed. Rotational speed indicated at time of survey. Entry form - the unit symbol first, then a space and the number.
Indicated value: rpm 4750
